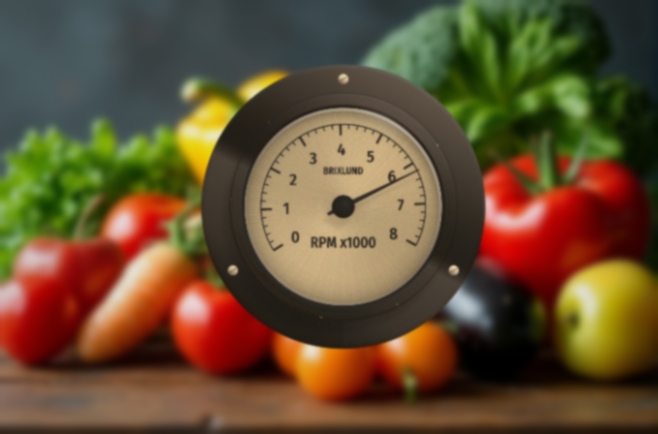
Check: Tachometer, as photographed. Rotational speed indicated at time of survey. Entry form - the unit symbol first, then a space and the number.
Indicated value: rpm 6200
